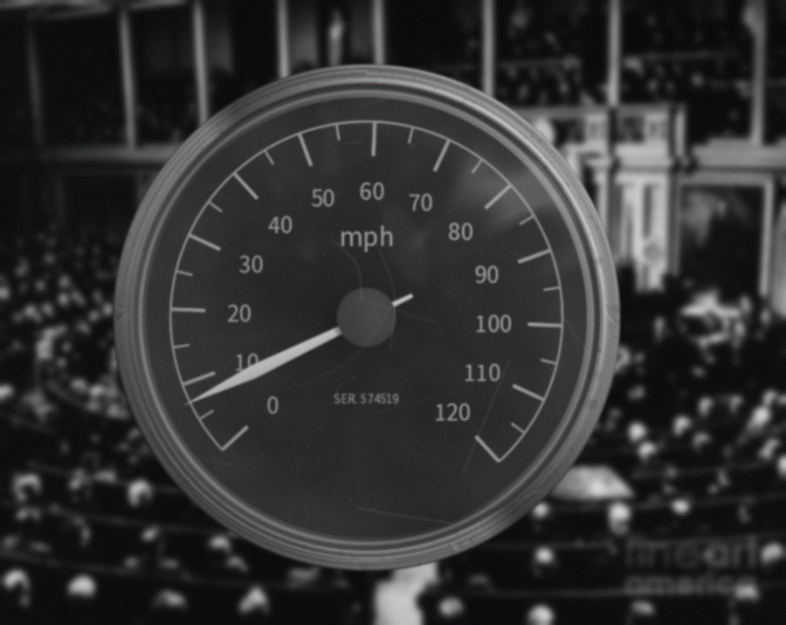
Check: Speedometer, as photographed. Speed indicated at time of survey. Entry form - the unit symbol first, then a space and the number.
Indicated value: mph 7.5
